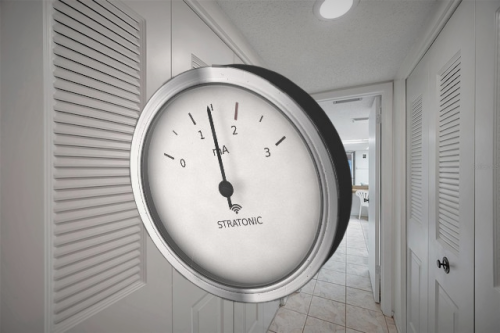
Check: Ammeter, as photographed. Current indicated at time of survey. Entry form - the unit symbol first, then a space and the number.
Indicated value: mA 1.5
